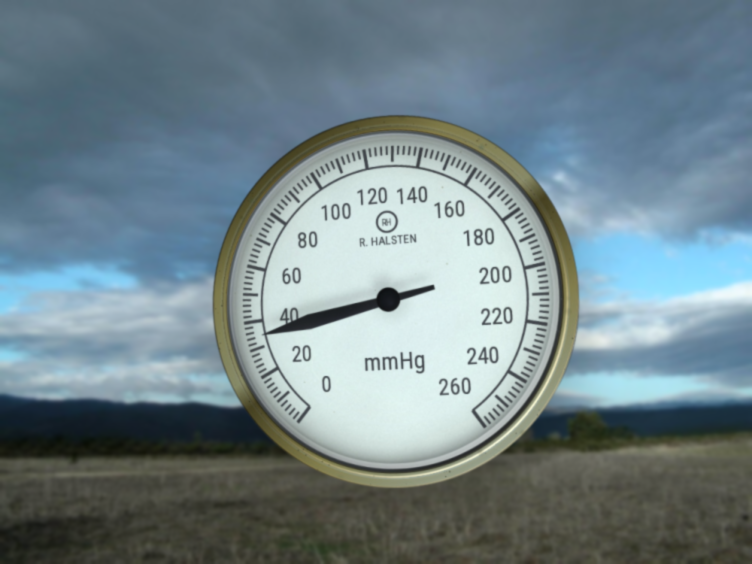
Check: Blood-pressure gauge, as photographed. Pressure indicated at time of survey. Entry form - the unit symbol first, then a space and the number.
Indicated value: mmHg 34
